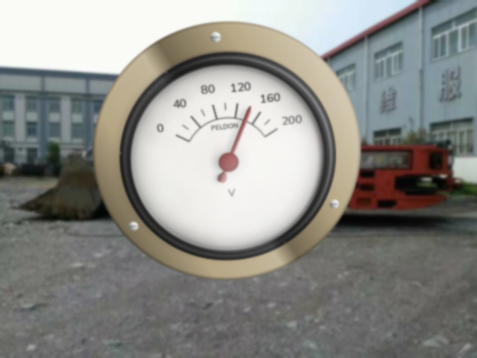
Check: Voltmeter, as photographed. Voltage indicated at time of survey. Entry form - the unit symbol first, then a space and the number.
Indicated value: V 140
